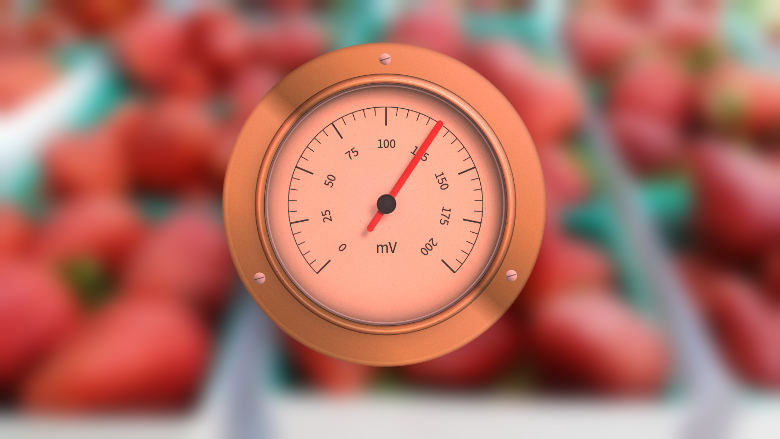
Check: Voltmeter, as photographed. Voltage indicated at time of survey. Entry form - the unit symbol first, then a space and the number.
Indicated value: mV 125
